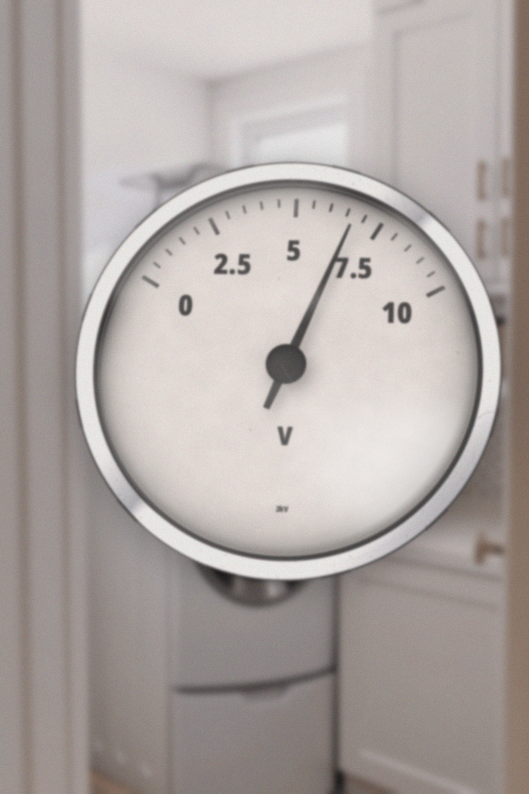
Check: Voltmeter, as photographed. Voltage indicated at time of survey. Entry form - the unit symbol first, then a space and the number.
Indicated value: V 6.75
